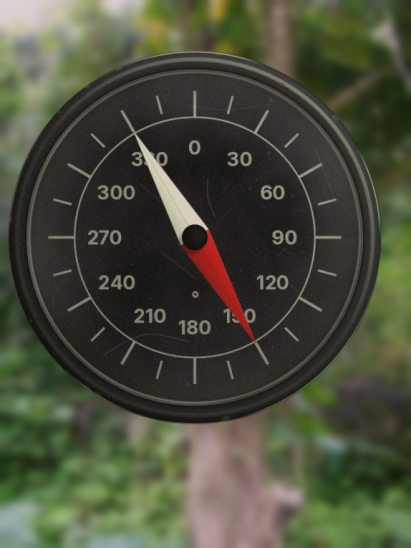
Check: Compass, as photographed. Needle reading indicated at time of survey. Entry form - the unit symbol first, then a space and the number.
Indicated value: ° 150
